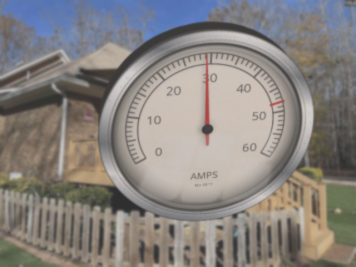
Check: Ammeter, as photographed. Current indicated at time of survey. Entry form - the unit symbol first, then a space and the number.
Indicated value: A 29
